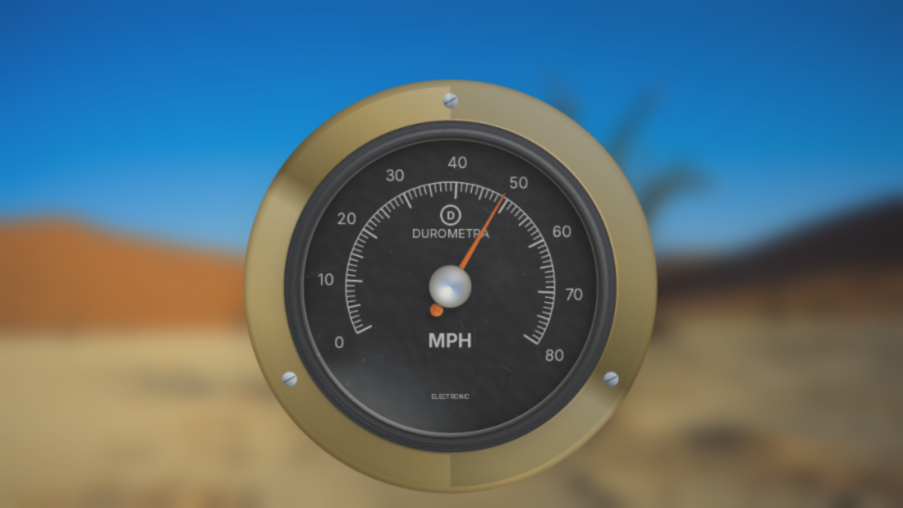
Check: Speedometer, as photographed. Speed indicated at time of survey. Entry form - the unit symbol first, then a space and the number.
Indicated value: mph 49
